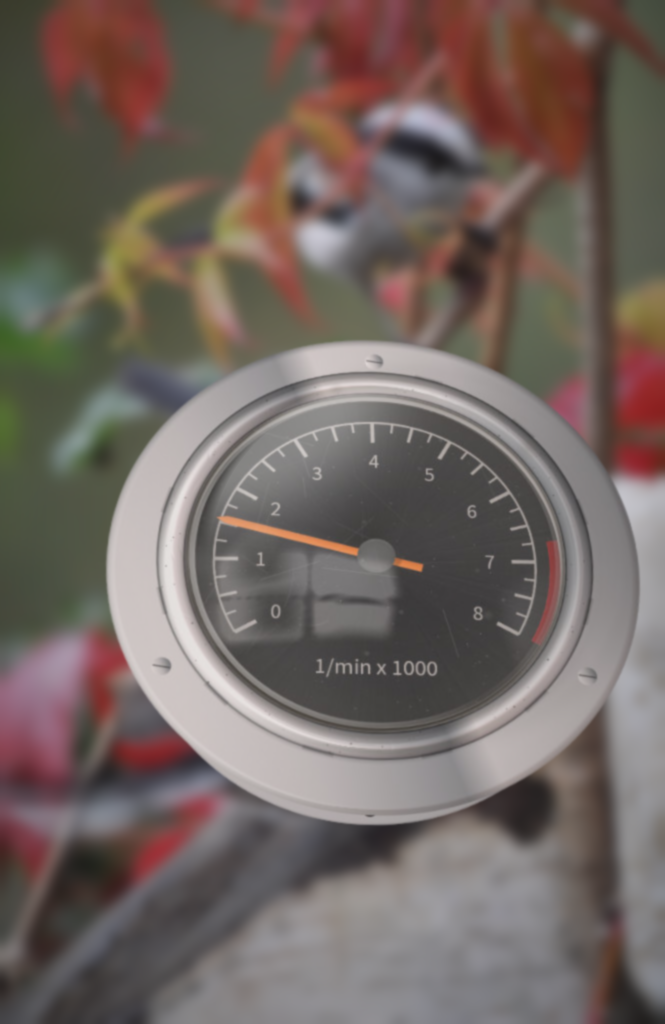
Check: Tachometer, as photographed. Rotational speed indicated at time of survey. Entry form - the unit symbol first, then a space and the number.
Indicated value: rpm 1500
